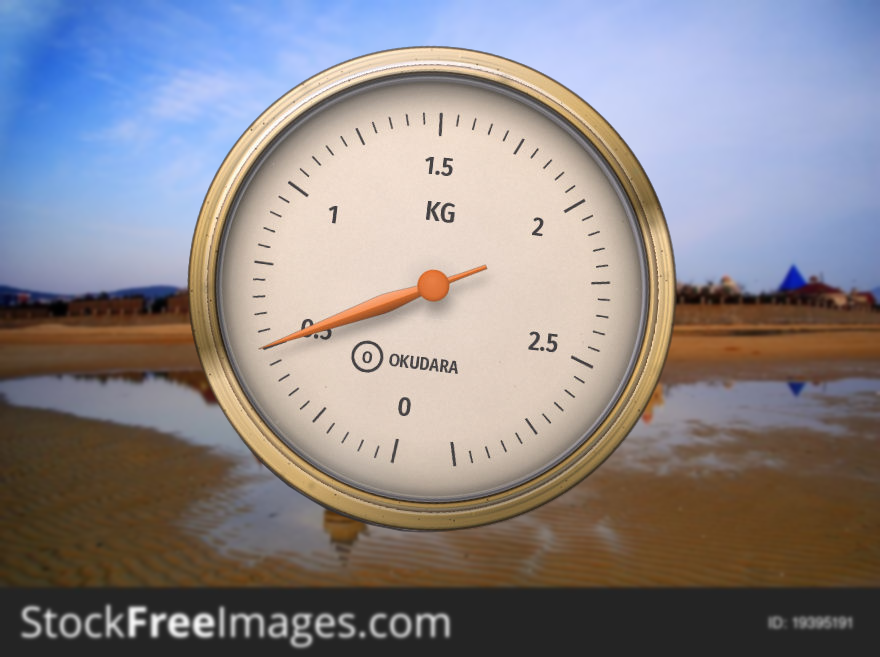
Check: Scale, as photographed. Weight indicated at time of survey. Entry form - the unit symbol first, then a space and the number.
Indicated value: kg 0.5
